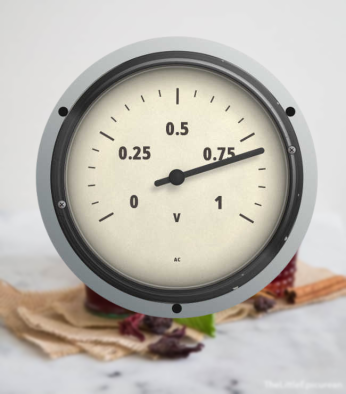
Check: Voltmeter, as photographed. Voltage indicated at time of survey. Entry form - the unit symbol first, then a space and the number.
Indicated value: V 0.8
